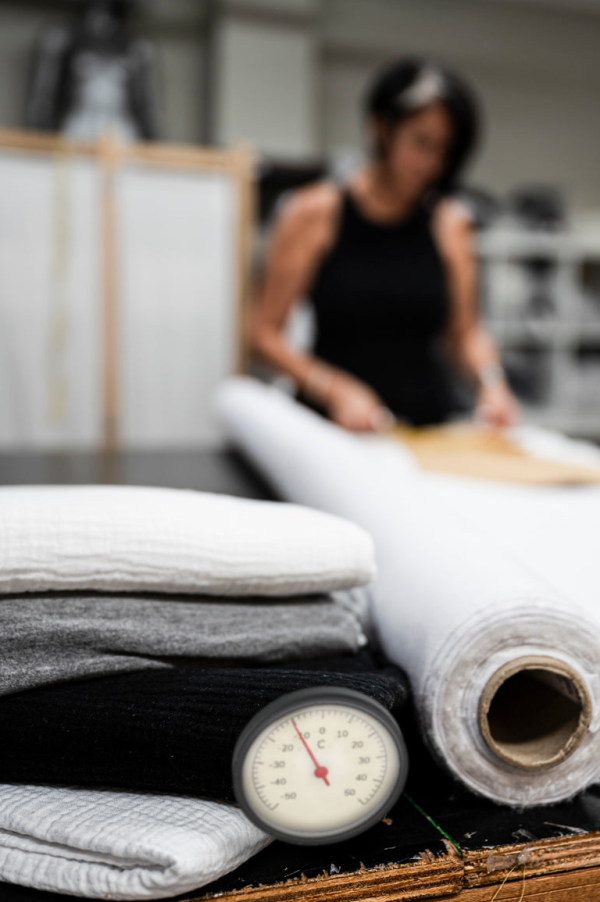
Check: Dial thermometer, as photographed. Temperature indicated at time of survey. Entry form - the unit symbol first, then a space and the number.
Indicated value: °C -10
